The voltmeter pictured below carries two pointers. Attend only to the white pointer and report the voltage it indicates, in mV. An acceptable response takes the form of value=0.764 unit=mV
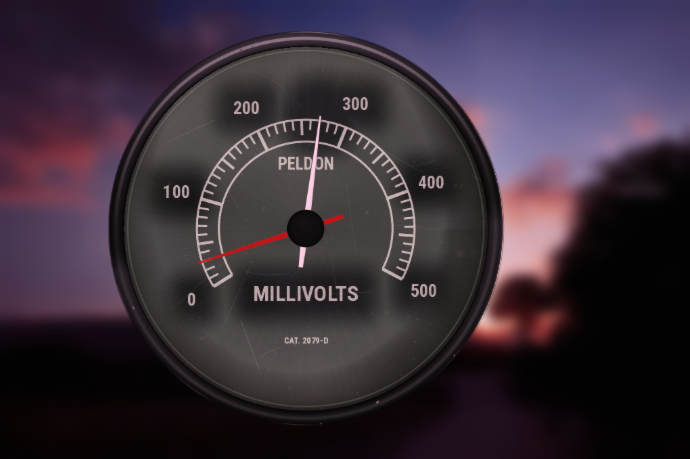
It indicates value=270 unit=mV
